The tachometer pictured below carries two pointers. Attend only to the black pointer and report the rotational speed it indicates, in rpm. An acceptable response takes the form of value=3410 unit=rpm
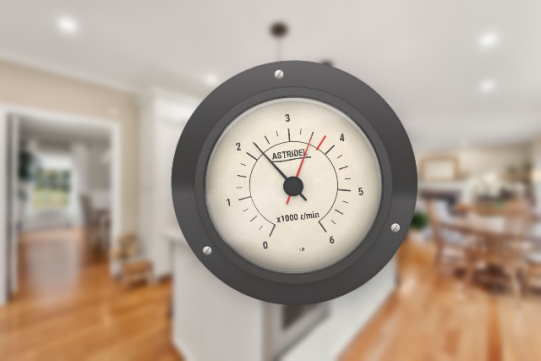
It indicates value=2250 unit=rpm
